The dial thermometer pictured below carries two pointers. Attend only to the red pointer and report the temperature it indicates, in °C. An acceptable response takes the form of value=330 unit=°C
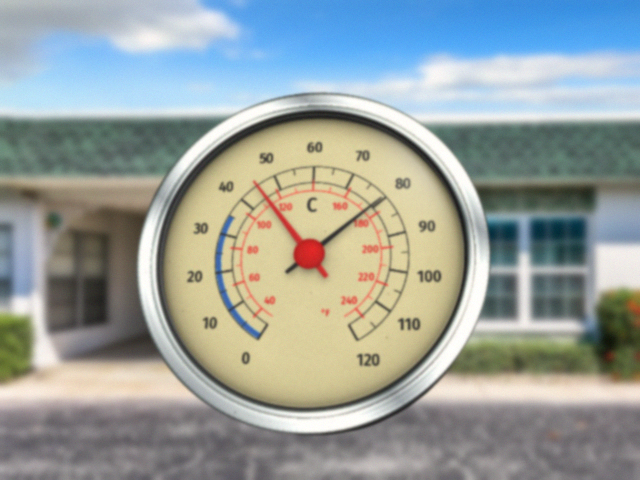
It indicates value=45 unit=°C
